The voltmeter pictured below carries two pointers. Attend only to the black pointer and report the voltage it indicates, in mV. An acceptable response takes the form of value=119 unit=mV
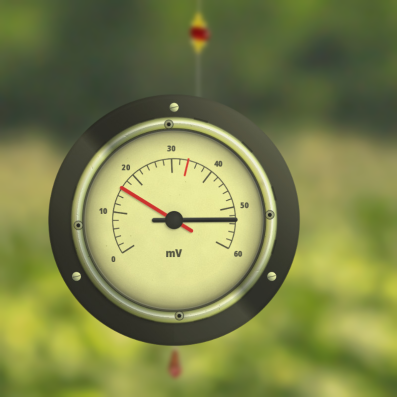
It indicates value=53 unit=mV
